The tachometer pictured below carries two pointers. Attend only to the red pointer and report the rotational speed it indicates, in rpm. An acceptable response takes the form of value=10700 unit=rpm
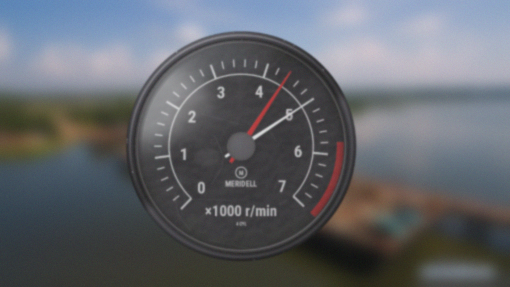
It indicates value=4400 unit=rpm
